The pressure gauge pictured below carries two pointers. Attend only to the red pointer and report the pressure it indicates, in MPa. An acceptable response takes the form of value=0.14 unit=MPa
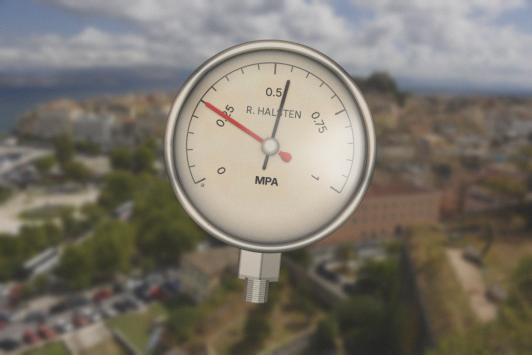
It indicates value=0.25 unit=MPa
